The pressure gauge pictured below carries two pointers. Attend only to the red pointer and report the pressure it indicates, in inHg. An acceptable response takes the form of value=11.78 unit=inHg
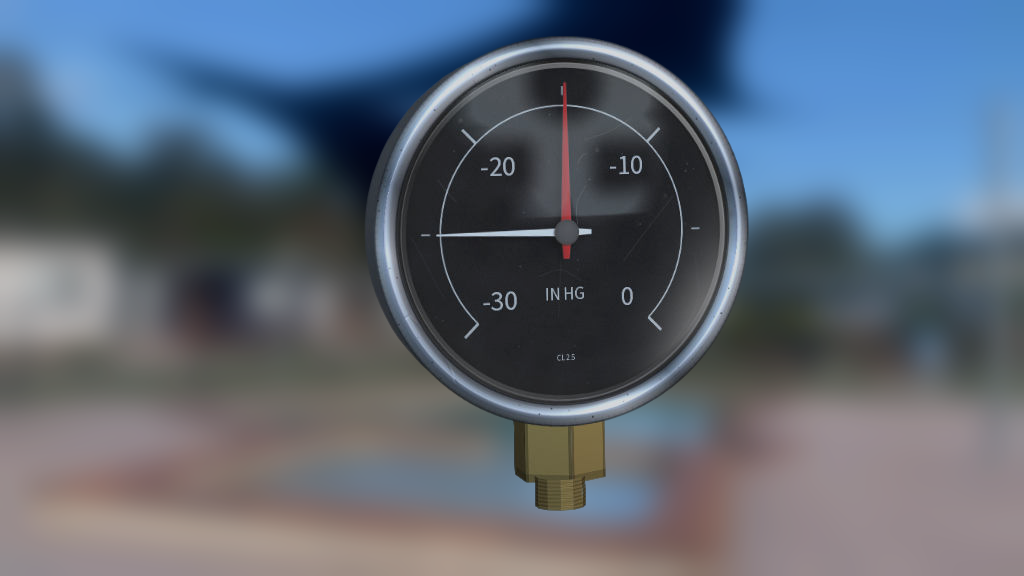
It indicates value=-15 unit=inHg
